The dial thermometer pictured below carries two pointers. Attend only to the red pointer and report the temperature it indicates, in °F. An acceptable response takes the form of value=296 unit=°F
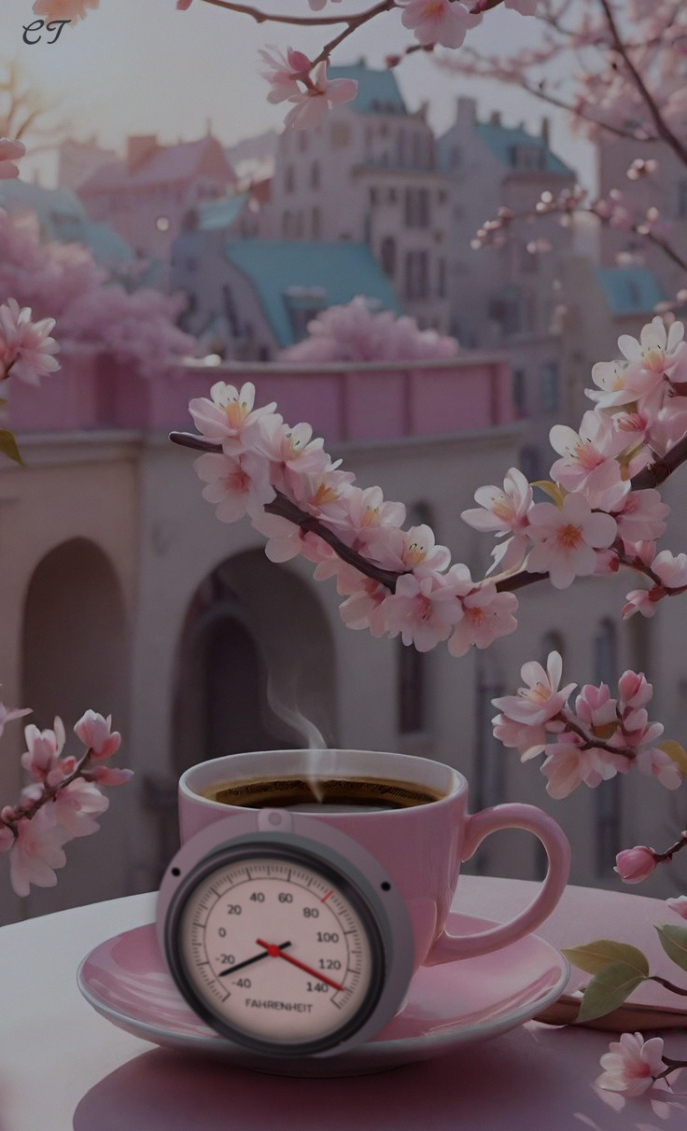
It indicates value=130 unit=°F
